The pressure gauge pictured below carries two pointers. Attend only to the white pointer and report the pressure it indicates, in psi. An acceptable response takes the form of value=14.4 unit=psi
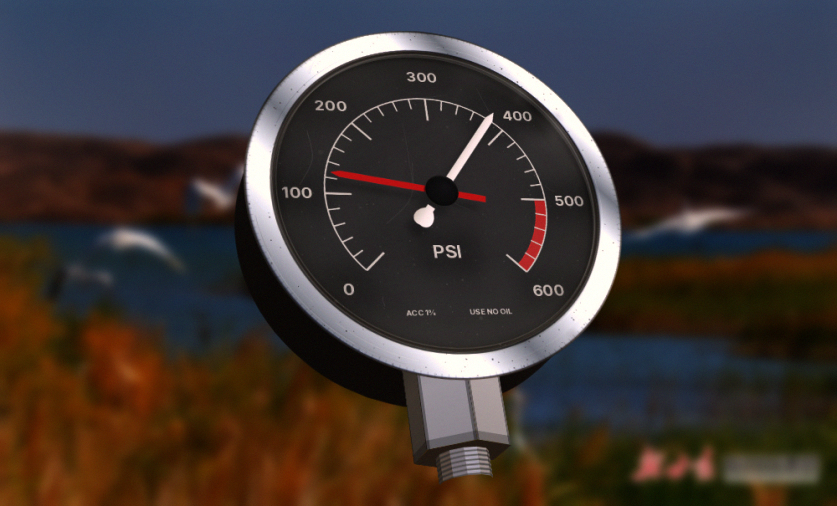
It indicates value=380 unit=psi
